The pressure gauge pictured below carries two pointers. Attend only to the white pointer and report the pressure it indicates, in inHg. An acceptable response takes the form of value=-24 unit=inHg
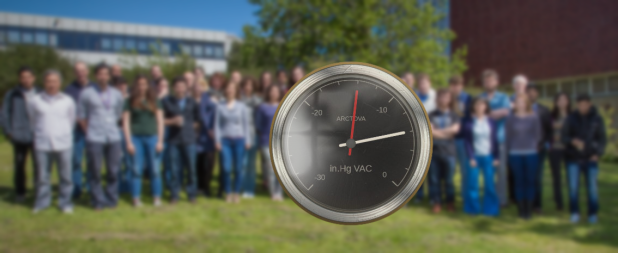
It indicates value=-6 unit=inHg
